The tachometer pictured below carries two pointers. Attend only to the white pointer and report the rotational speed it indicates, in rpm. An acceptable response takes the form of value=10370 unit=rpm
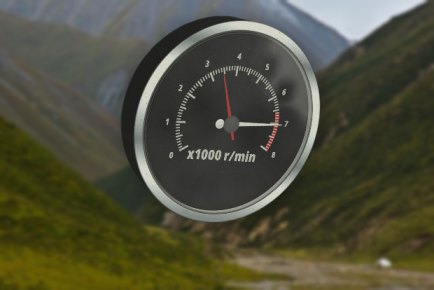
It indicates value=7000 unit=rpm
